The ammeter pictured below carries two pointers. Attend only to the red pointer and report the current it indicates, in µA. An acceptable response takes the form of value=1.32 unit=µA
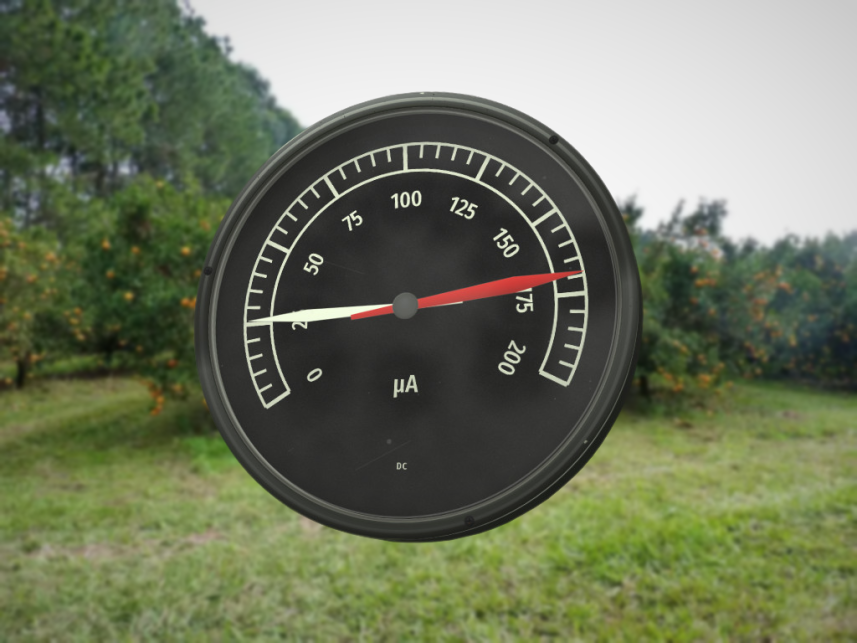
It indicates value=170 unit=µA
